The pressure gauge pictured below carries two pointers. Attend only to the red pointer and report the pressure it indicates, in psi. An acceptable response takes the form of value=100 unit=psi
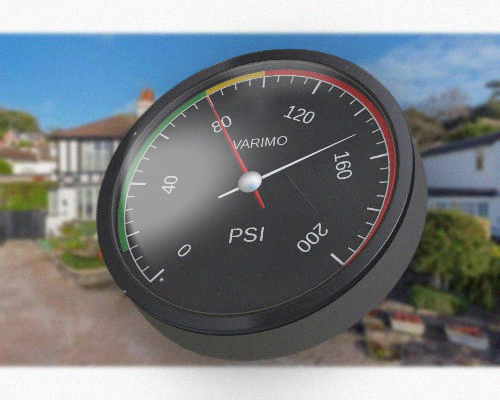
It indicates value=80 unit=psi
